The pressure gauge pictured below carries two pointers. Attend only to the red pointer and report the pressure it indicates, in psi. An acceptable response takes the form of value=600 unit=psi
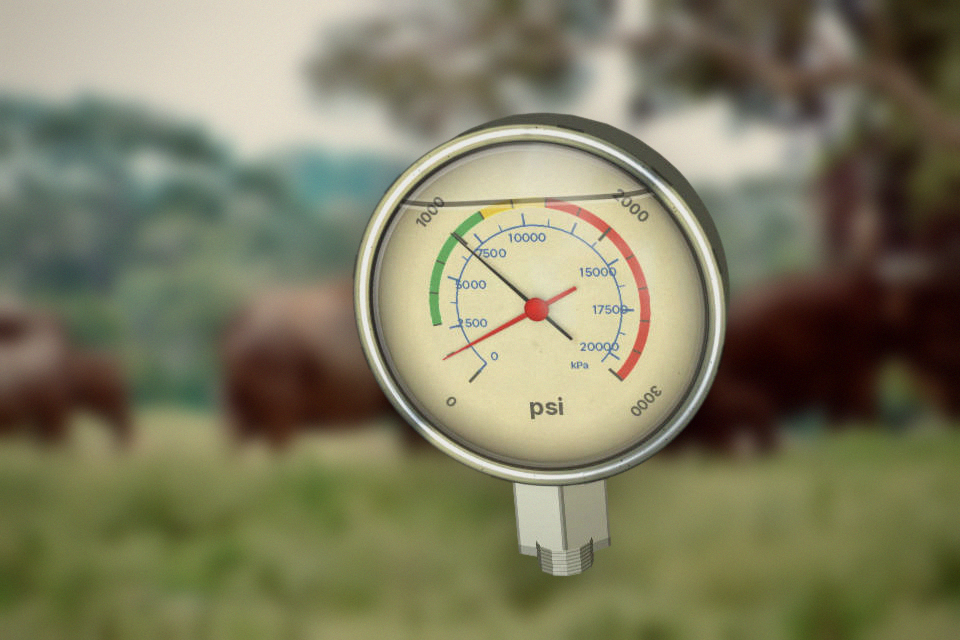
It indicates value=200 unit=psi
